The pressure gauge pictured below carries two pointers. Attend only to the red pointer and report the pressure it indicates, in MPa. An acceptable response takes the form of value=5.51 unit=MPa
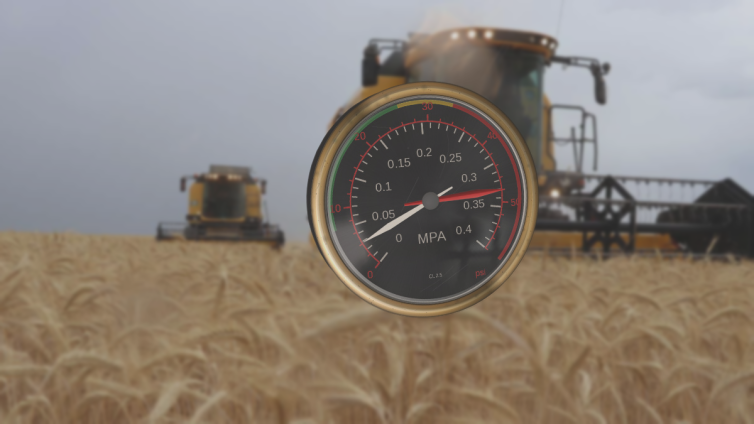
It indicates value=0.33 unit=MPa
